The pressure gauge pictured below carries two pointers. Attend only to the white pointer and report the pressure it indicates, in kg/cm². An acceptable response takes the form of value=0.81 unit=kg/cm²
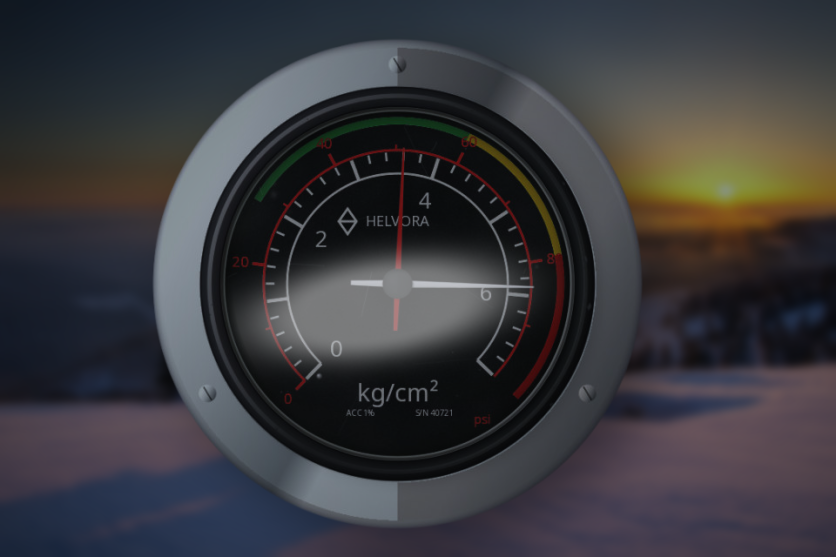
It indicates value=5.9 unit=kg/cm²
